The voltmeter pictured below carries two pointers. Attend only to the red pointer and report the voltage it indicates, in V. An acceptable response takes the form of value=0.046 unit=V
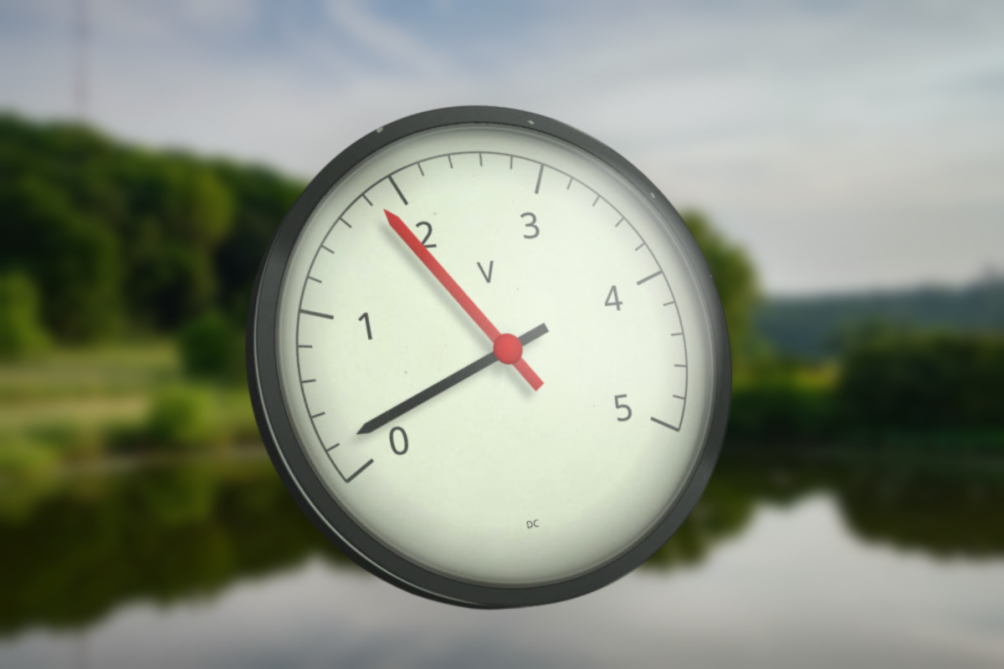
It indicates value=1.8 unit=V
